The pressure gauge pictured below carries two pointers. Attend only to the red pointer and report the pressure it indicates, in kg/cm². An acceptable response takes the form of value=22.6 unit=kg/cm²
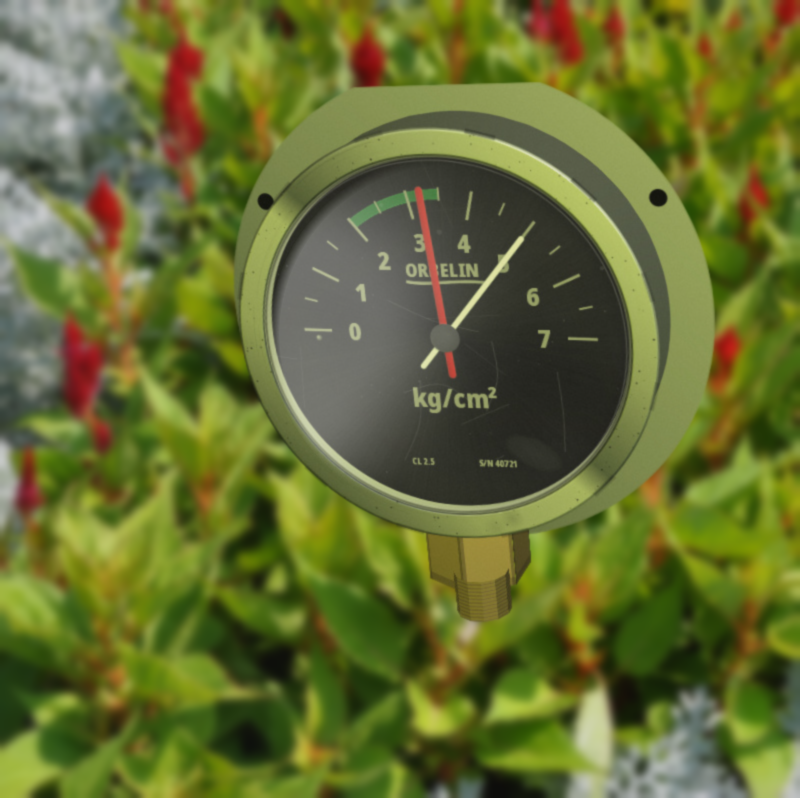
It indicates value=3.25 unit=kg/cm²
